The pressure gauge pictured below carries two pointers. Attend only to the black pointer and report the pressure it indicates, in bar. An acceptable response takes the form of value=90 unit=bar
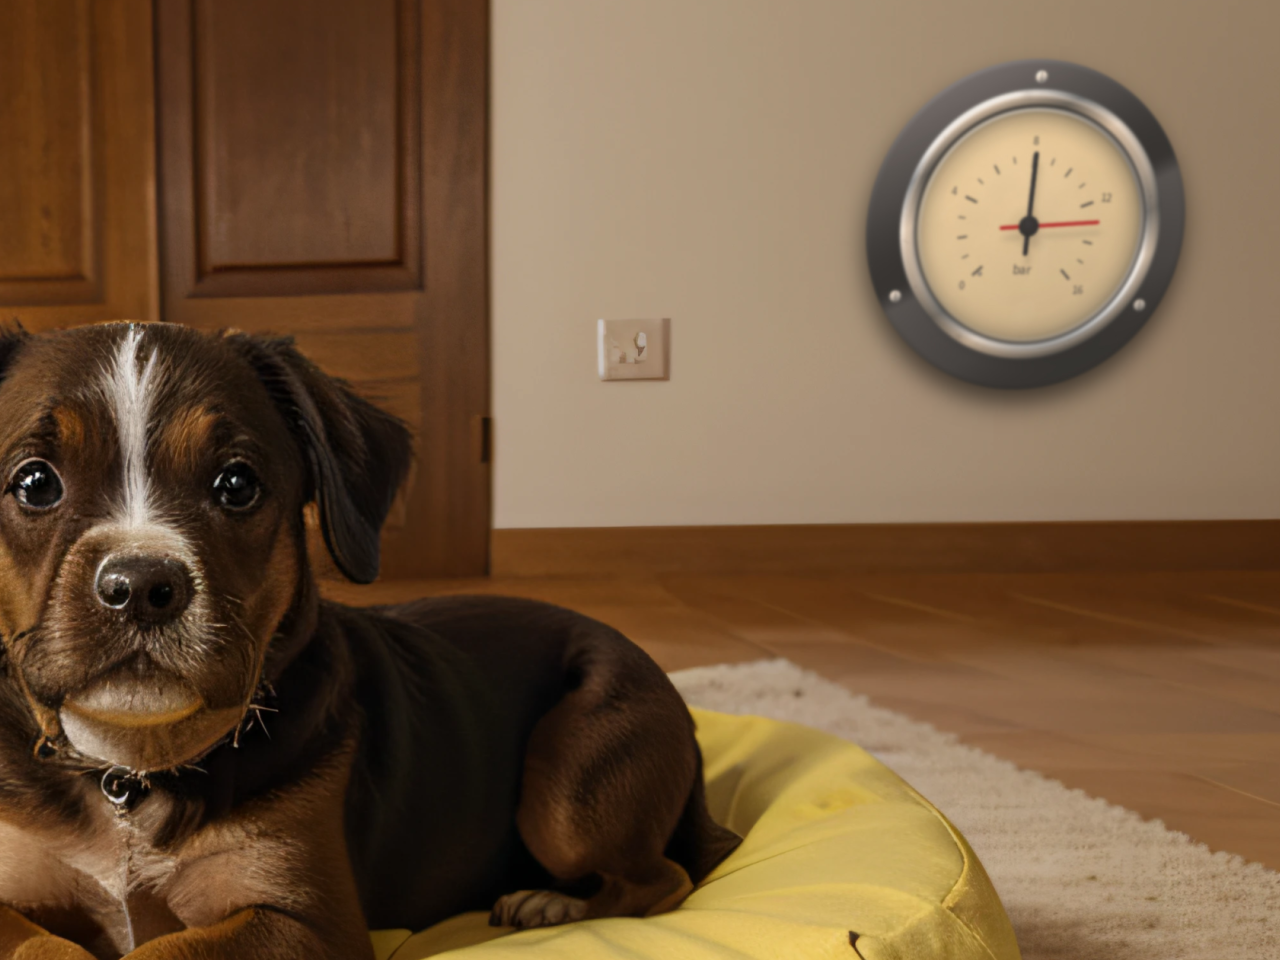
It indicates value=8 unit=bar
